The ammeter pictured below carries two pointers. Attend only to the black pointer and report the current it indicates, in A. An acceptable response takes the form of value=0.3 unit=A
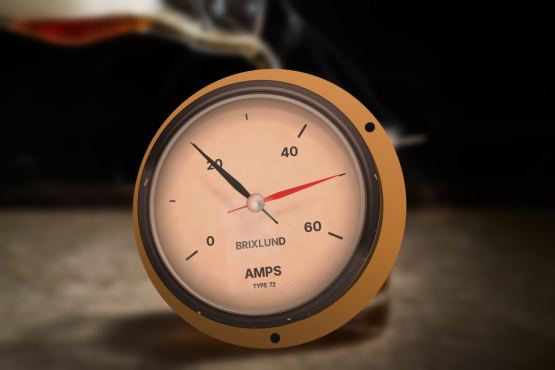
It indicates value=20 unit=A
